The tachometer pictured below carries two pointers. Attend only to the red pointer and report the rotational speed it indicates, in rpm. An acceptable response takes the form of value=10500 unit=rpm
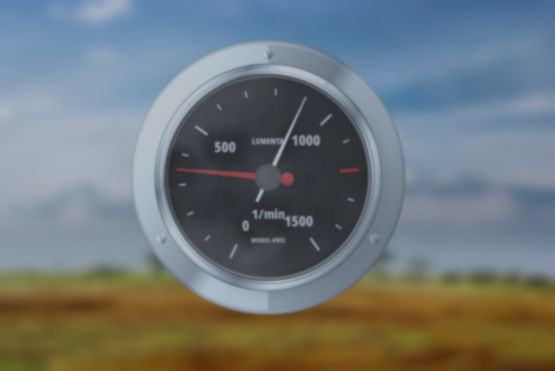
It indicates value=350 unit=rpm
